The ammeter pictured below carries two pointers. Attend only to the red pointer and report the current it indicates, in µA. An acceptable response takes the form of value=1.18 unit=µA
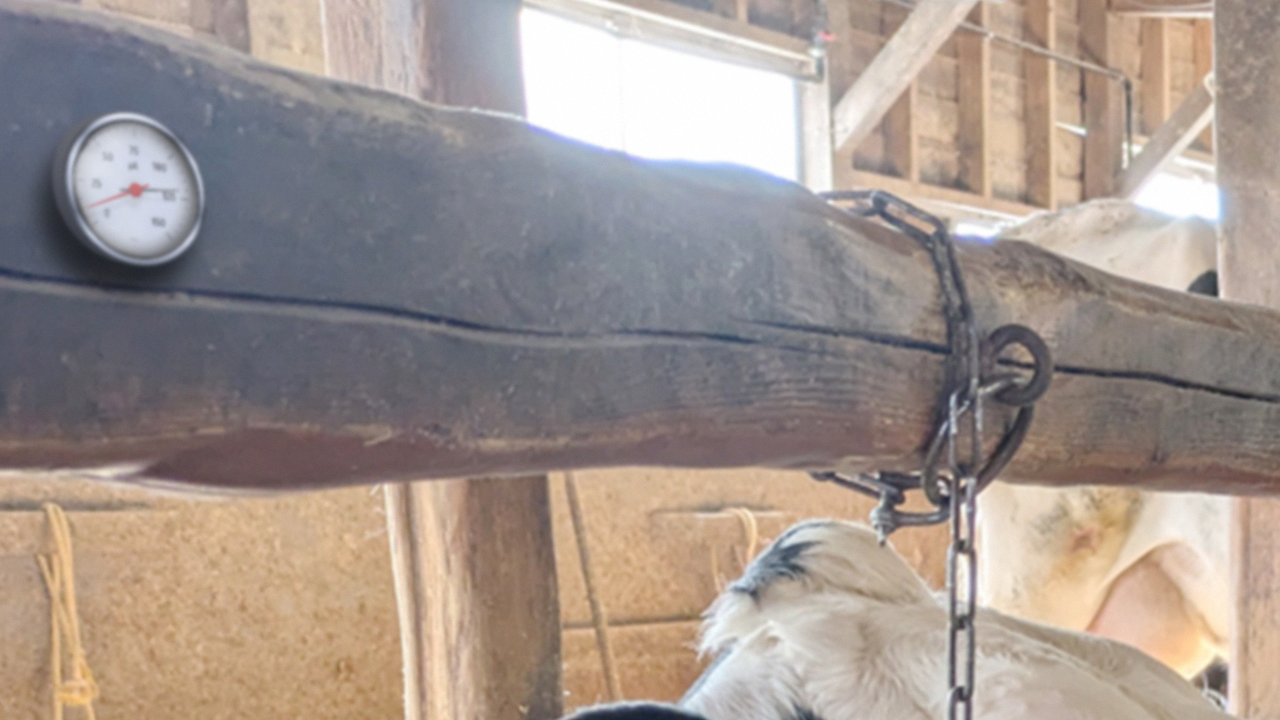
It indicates value=10 unit=µA
